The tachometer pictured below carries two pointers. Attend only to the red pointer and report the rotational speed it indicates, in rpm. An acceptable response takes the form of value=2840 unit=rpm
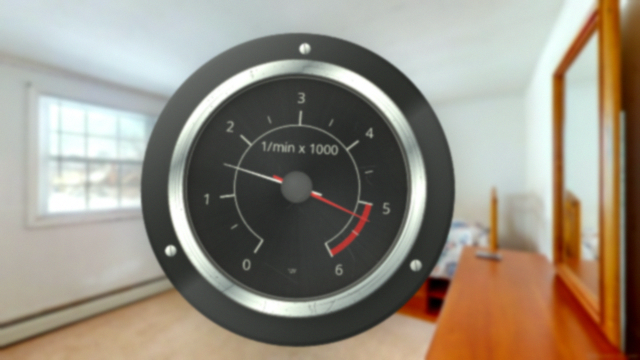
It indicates value=5250 unit=rpm
